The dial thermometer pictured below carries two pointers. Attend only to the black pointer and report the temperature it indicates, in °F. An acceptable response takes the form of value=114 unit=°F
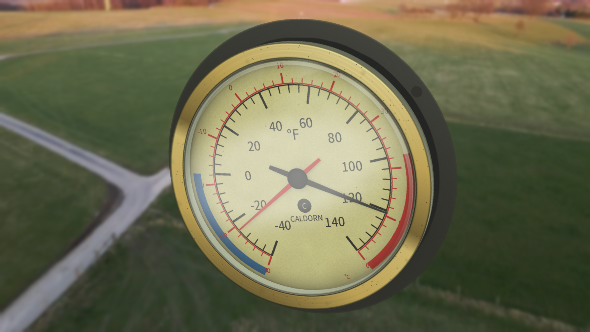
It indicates value=120 unit=°F
